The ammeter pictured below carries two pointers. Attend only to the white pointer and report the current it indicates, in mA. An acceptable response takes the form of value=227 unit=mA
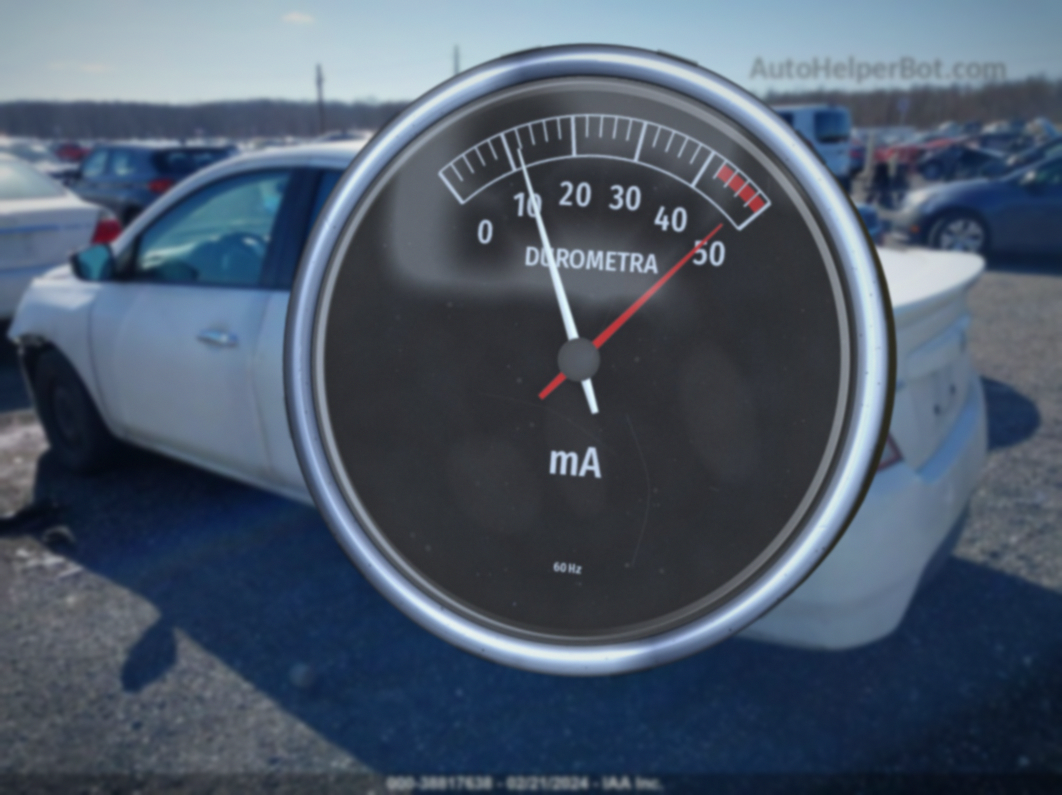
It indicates value=12 unit=mA
